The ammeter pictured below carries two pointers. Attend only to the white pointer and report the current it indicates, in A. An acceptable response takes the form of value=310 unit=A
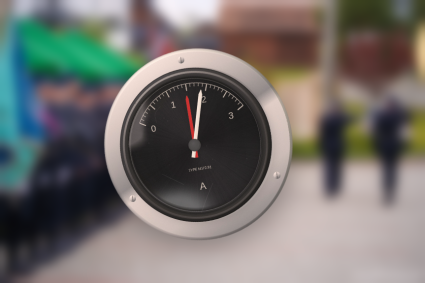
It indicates value=1.9 unit=A
